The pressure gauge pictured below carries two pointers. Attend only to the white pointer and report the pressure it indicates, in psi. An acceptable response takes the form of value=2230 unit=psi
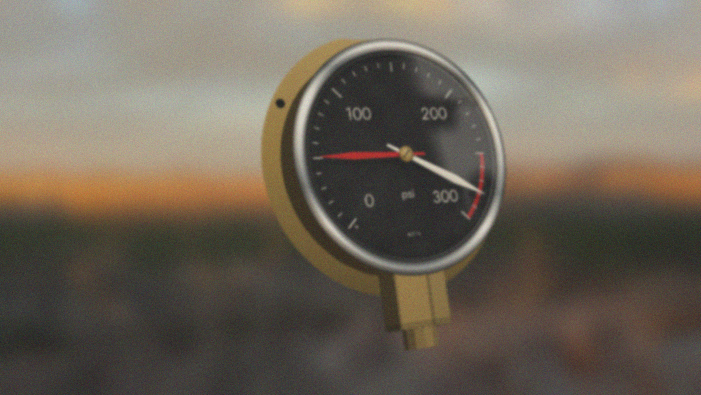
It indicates value=280 unit=psi
